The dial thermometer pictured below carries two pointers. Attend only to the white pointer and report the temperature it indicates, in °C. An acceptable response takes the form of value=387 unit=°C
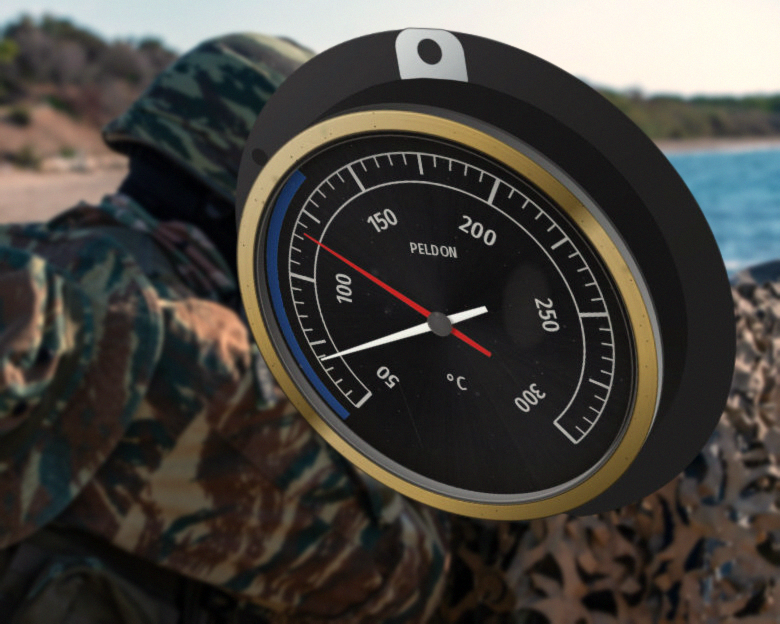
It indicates value=70 unit=°C
